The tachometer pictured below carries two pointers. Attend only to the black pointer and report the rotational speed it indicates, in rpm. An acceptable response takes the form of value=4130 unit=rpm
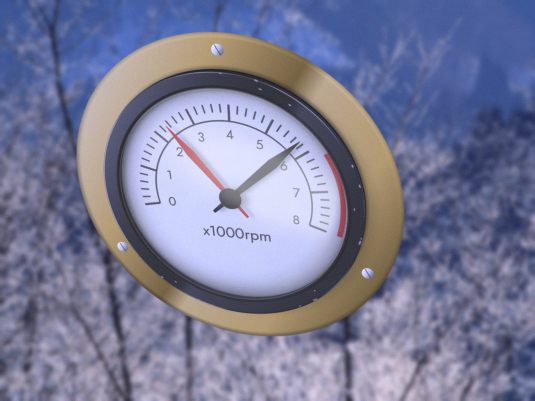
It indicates value=5700 unit=rpm
